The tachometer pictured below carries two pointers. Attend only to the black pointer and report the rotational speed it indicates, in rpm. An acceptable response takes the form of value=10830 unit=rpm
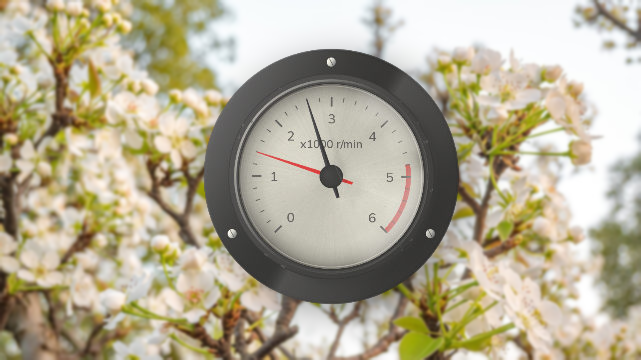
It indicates value=2600 unit=rpm
